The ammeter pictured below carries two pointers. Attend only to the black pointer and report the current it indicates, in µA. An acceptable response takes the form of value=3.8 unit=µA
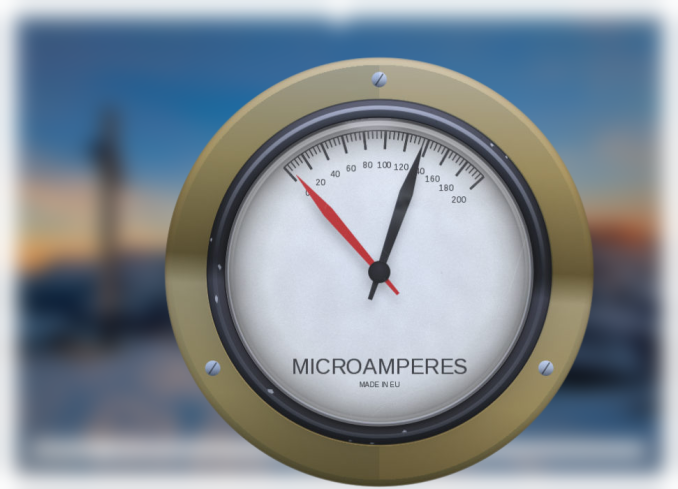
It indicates value=136 unit=µA
